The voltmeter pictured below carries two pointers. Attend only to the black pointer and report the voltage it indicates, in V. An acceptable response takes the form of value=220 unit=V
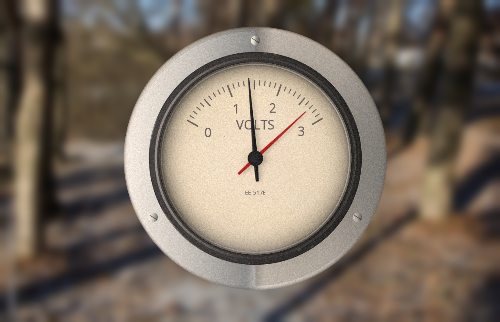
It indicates value=1.4 unit=V
